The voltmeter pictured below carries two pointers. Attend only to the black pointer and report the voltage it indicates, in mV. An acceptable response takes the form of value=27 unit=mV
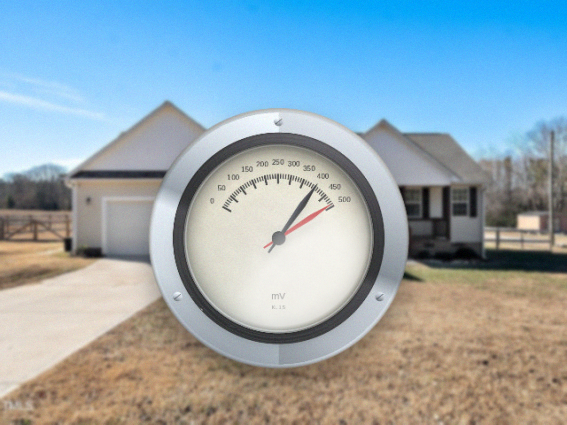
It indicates value=400 unit=mV
